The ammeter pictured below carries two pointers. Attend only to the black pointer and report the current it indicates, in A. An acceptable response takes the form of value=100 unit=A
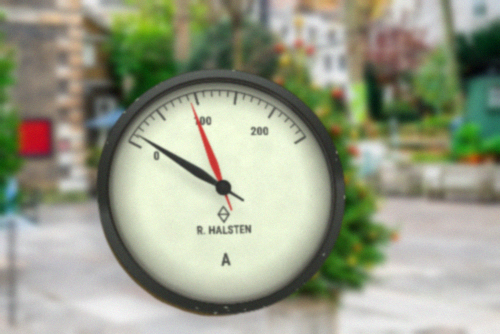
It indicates value=10 unit=A
